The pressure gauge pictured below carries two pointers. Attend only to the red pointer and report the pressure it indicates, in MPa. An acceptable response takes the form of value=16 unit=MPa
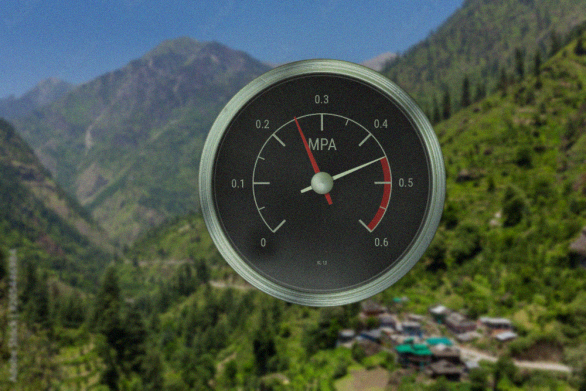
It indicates value=0.25 unit=MPa
